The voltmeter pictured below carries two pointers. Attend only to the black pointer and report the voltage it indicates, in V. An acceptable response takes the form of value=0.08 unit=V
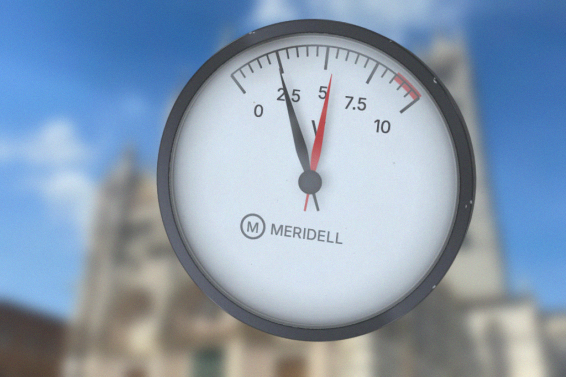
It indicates value=2.5 unit=V
